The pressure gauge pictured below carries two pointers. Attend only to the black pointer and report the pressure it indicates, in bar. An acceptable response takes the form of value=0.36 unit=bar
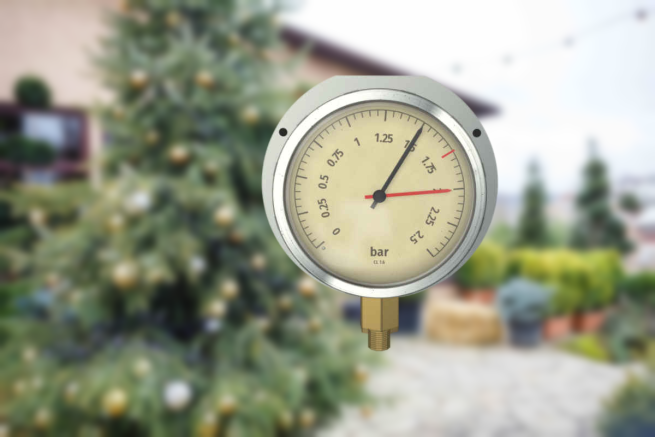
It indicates value=1.5 unit=bar
